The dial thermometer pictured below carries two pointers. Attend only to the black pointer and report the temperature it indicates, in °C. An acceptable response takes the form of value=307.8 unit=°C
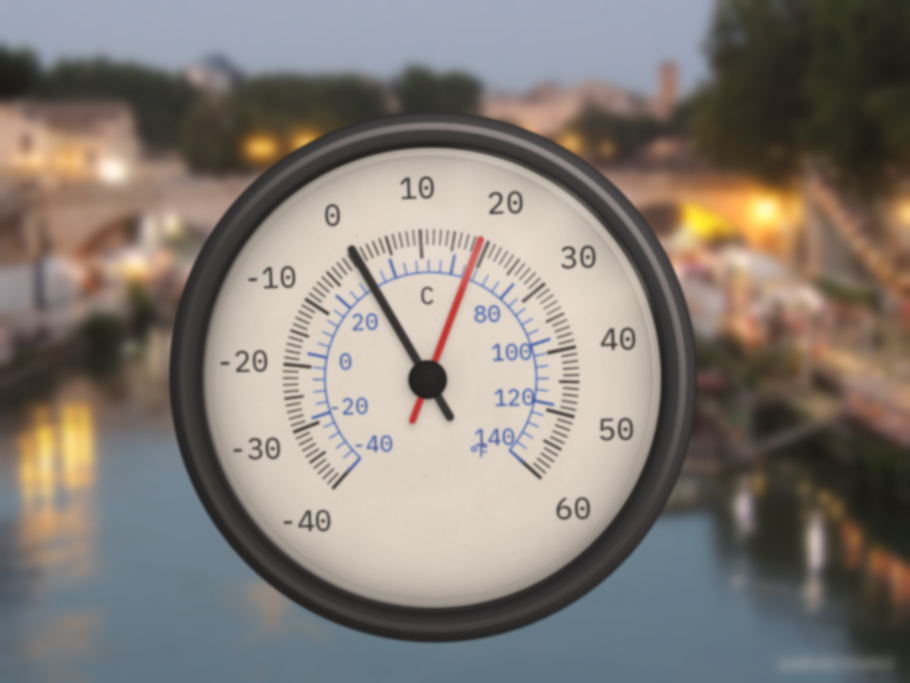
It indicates value=0 unit=°C
